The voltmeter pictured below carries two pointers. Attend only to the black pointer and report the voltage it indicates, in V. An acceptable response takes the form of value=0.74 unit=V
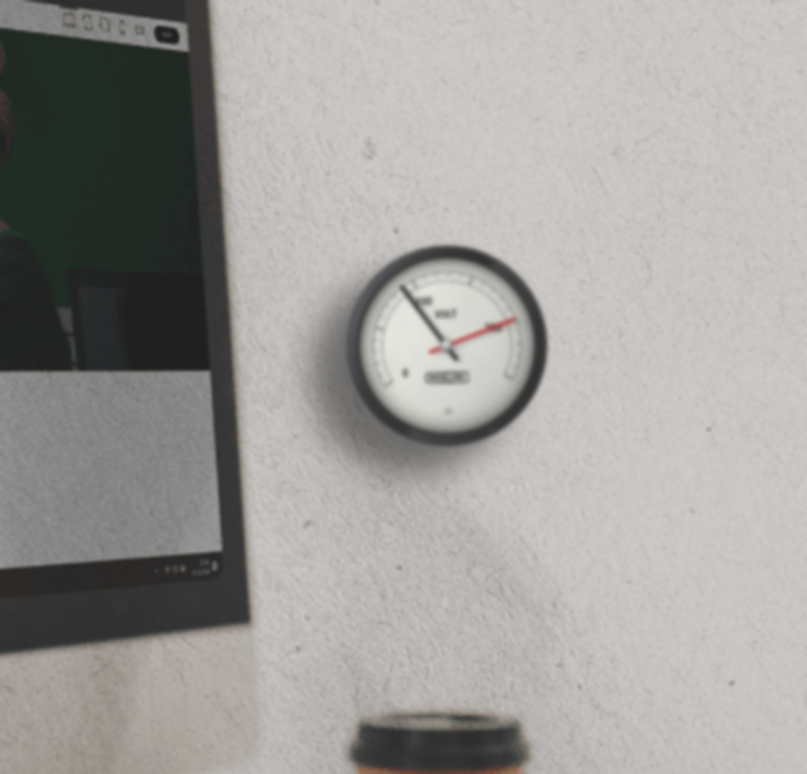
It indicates value=90 unit=V
